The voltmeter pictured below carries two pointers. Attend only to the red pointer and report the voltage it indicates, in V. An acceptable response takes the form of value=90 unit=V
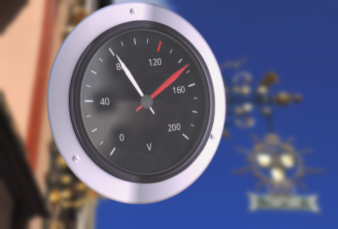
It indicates value=145 unit=V
